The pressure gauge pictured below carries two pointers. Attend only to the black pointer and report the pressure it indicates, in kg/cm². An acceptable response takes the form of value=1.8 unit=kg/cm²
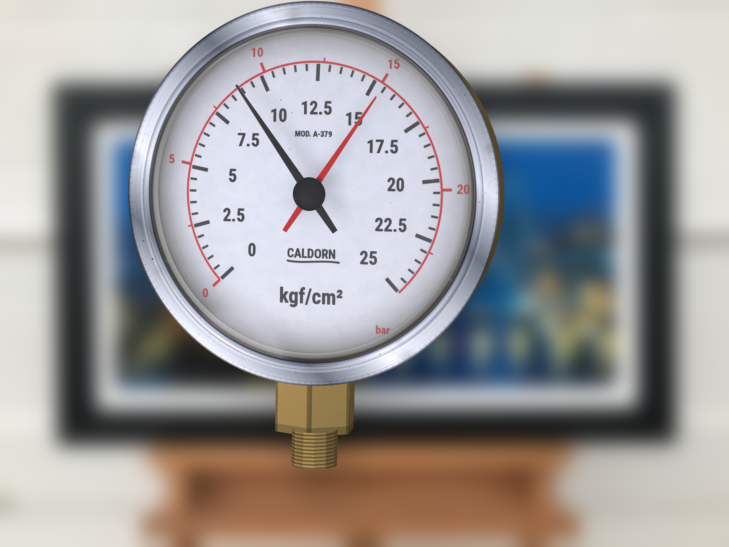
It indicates value=9 unit=kg/cm²
